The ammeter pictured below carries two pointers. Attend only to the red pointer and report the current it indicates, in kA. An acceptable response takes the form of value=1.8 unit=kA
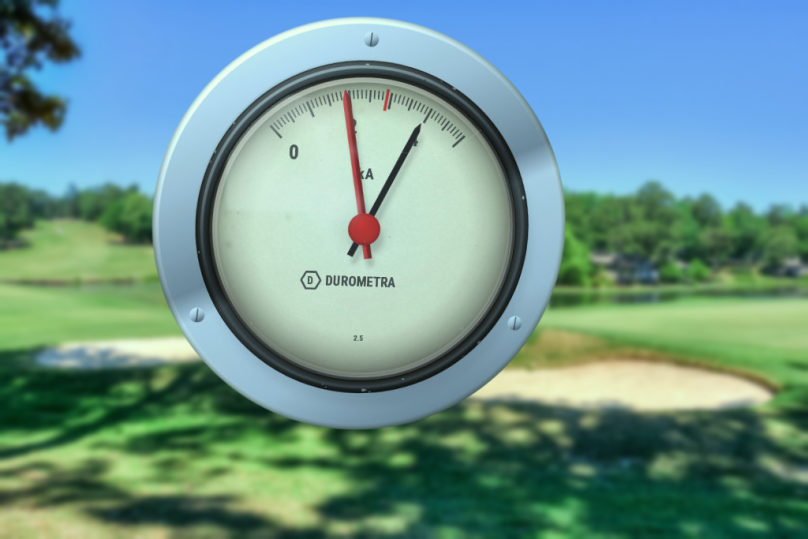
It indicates value=1.9 unit=kA
